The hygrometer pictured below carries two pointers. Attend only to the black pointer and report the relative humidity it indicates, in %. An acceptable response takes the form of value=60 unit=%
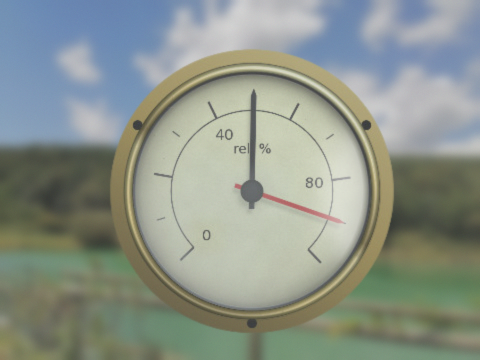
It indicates value=50 unit=%
